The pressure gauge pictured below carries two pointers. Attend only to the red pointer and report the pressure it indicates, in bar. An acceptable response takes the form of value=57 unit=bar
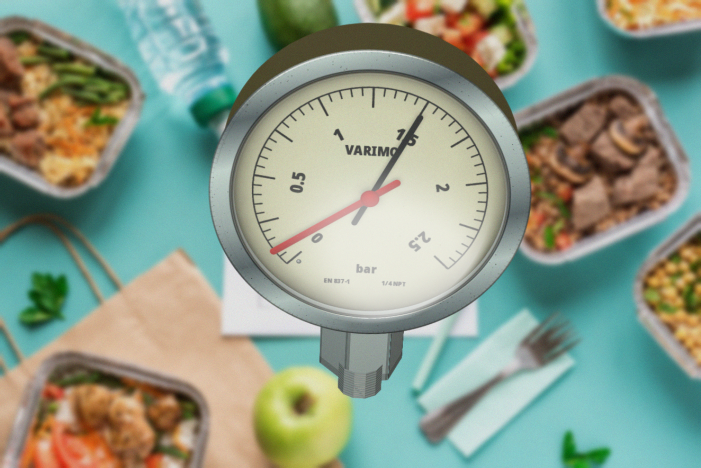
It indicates value=0.1 unit=bar
